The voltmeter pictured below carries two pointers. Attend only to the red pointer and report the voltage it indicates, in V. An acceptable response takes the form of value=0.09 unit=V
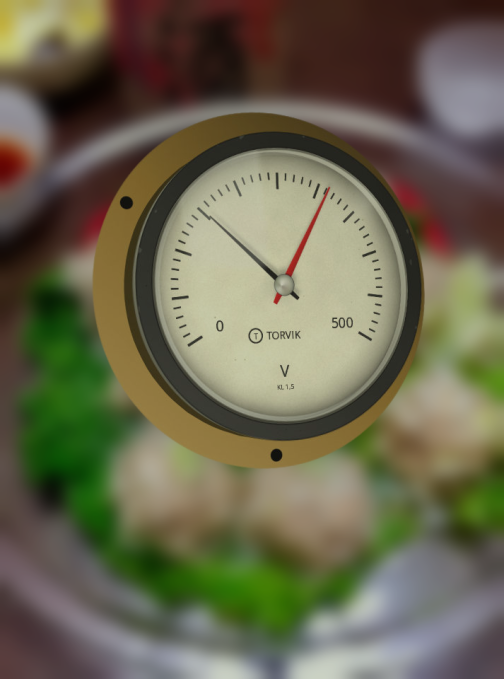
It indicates value=310 unit=V
